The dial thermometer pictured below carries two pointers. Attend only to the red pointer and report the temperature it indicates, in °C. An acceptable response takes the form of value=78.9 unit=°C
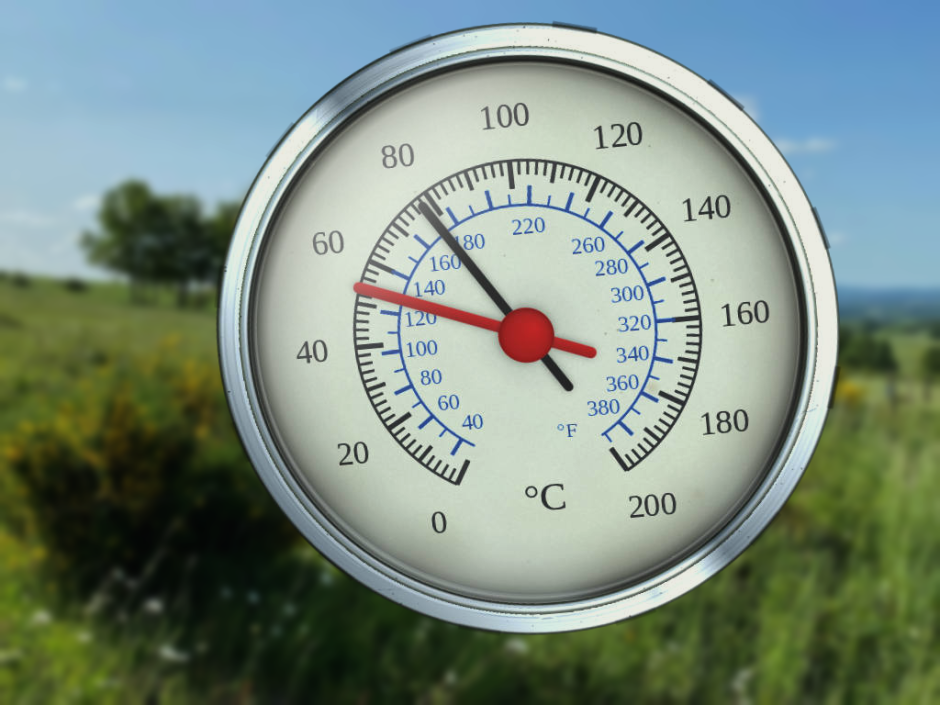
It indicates value=54 unit=°C
